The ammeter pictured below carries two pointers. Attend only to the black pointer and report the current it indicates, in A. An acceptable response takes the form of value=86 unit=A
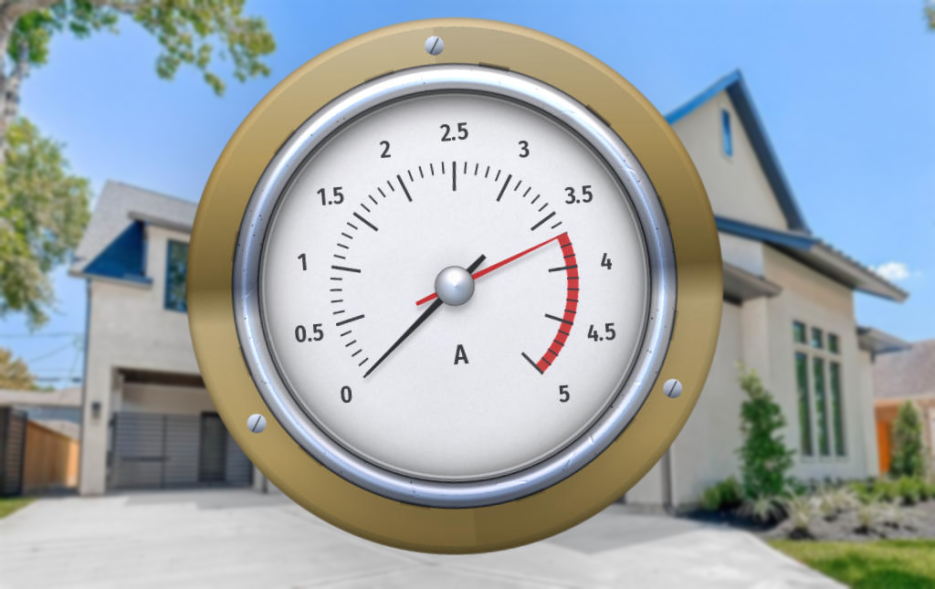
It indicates value=0 unit=A
